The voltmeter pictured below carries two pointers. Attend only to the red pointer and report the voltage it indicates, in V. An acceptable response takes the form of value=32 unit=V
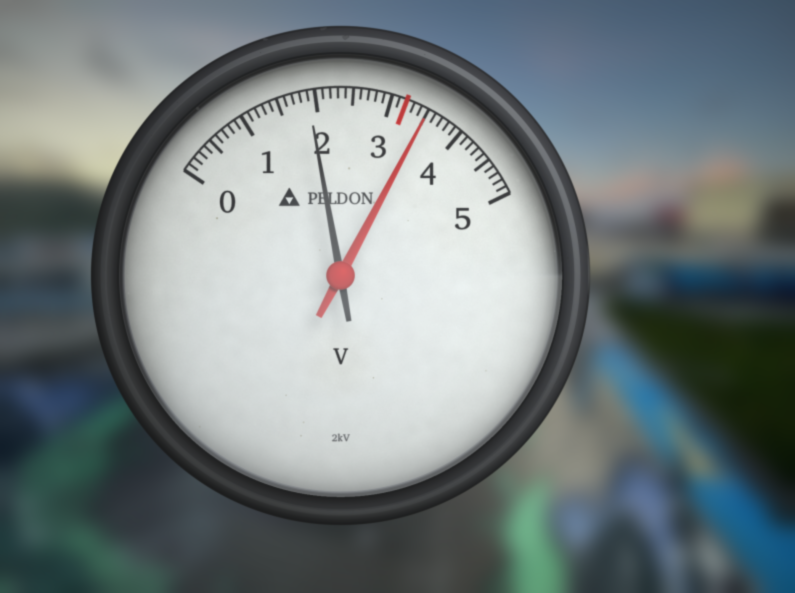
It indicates value=3.5 unit=V
